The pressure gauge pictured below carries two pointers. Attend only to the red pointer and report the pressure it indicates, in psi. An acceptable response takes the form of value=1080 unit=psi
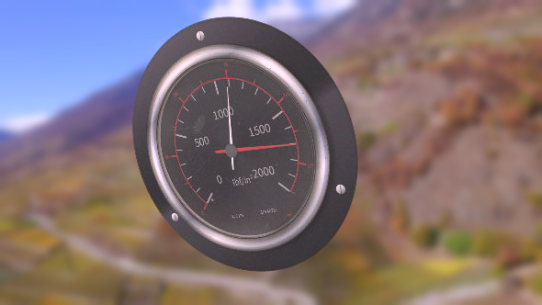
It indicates value=1700 unit=psi
